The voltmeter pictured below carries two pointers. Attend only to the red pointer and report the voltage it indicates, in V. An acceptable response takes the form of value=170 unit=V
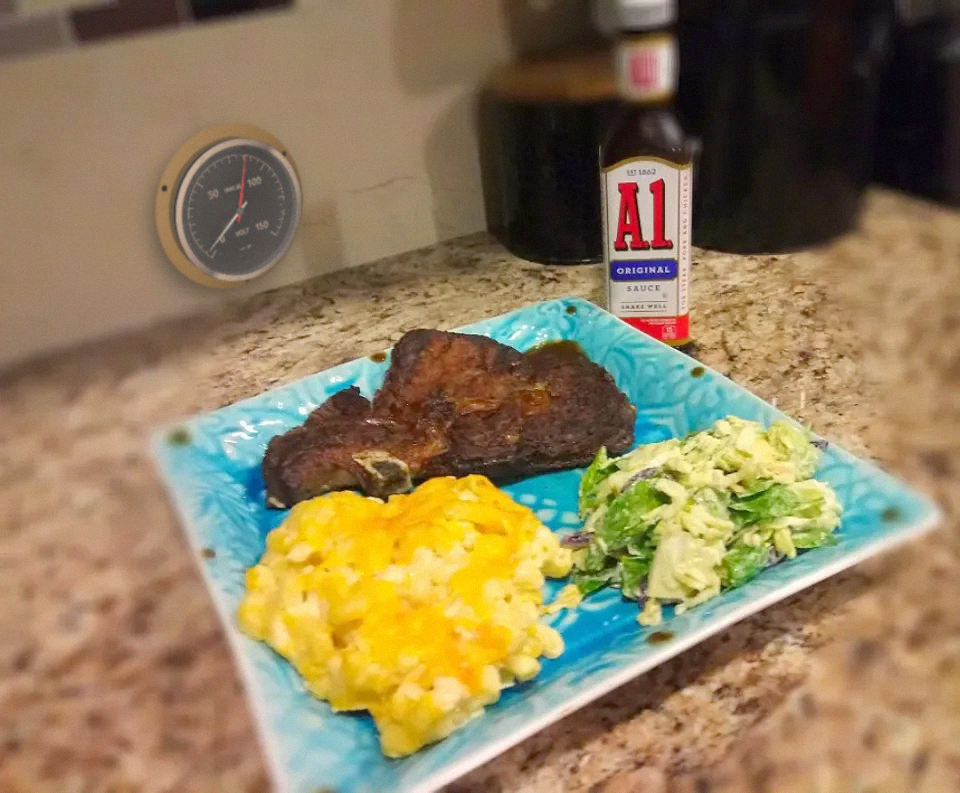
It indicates value=85 unit=V
